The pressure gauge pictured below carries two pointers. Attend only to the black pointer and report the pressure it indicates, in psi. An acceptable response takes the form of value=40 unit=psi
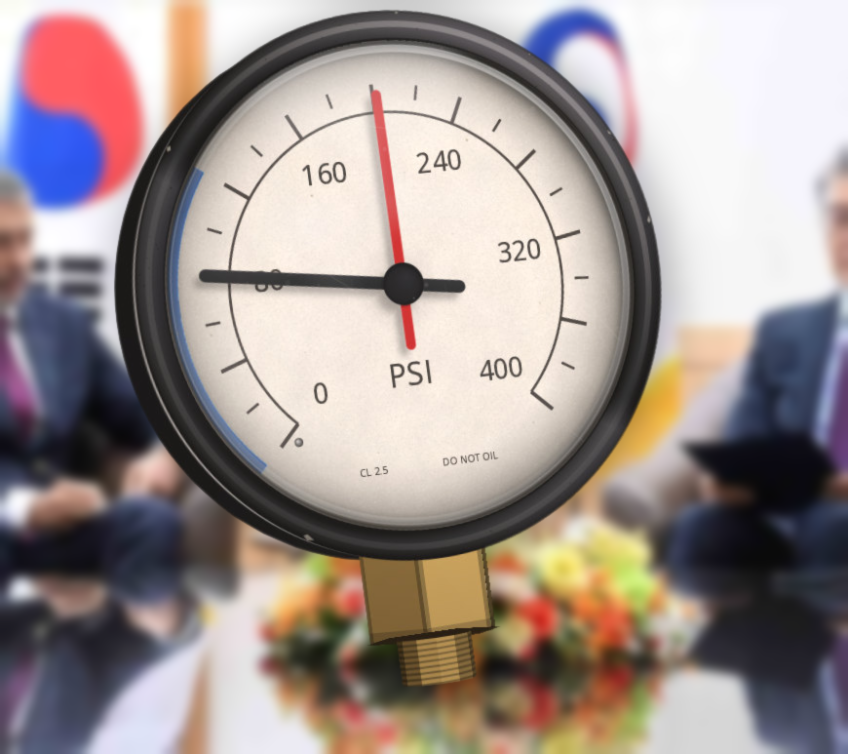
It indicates value=80 unit=psi
